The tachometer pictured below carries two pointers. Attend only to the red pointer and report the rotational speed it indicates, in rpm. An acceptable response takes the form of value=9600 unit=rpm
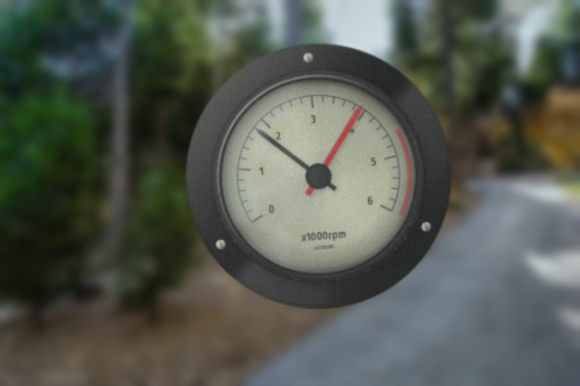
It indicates value=3900 unit=rpm
